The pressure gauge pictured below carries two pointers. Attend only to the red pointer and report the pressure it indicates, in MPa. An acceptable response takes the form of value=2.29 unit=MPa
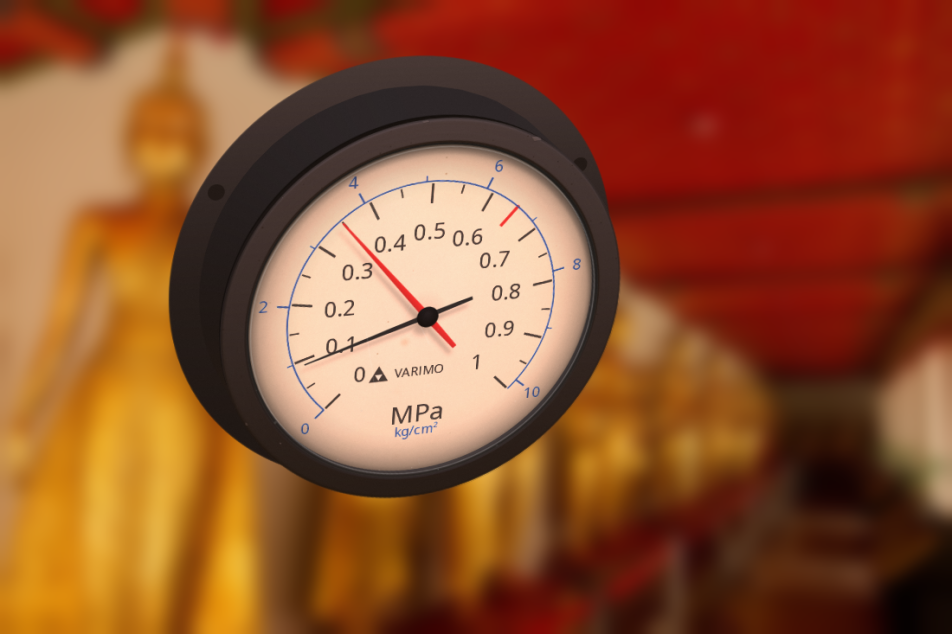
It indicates value=0.35 unit=MPa
